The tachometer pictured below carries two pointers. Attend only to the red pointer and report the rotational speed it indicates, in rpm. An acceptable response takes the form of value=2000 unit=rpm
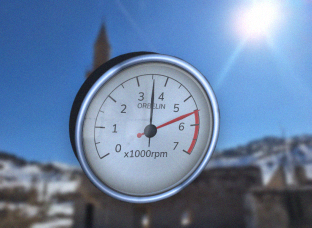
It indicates value=5500 unit=rpm
